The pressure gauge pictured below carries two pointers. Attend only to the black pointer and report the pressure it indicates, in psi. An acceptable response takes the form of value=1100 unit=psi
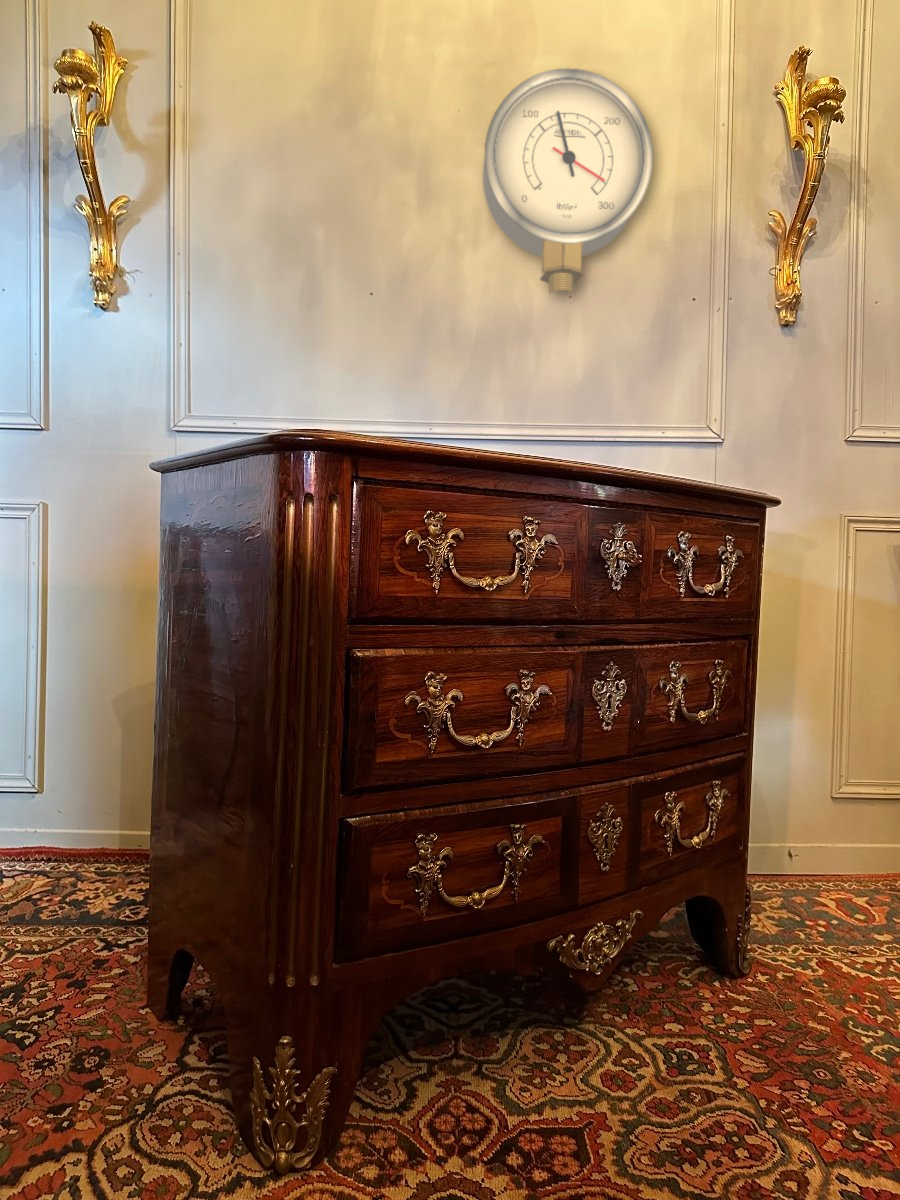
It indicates value=130 unit=psi
